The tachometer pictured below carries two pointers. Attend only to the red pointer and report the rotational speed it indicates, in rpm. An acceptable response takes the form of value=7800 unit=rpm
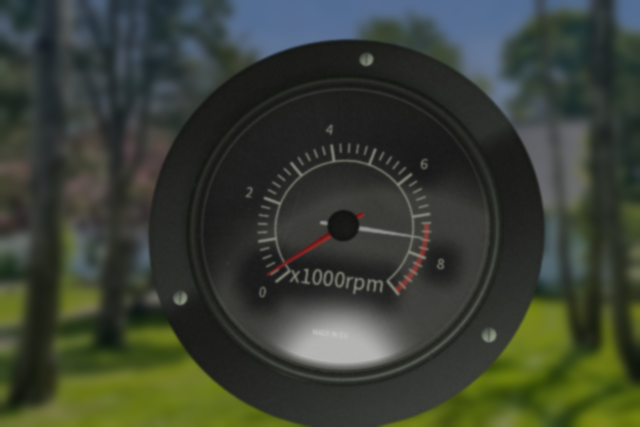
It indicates value=200 unit=rpm
